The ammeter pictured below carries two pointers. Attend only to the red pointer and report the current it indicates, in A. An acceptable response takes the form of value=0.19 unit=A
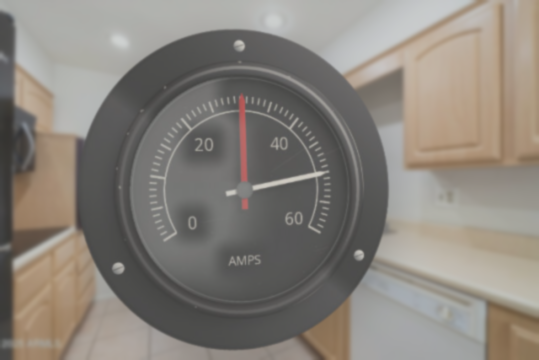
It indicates value=30 unit=A
